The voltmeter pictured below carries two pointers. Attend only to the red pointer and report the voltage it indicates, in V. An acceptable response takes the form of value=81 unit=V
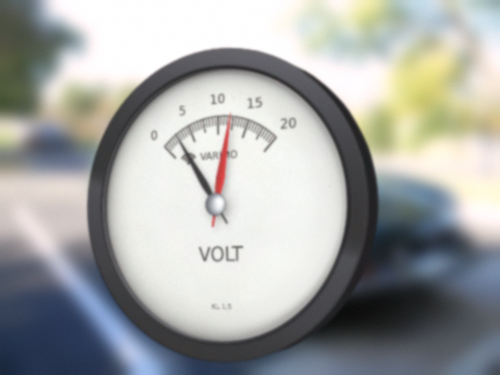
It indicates value=12.5 unit=V
